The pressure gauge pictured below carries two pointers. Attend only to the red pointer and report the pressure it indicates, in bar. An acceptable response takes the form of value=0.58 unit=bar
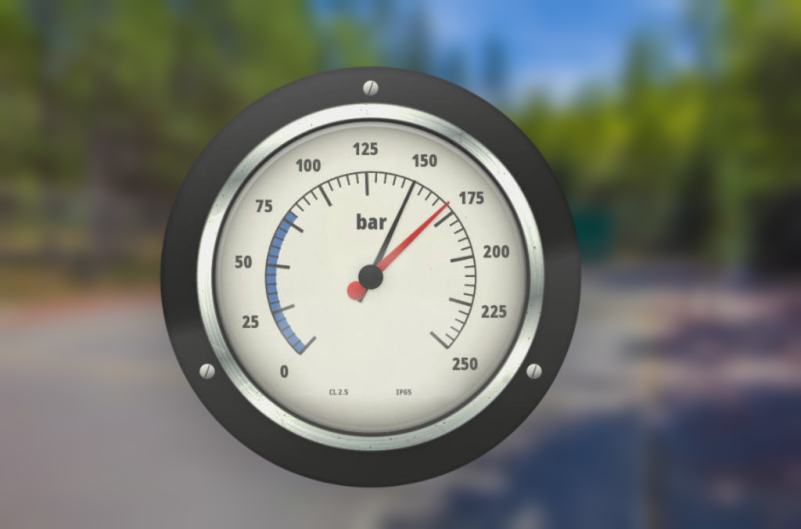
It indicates value=170 unit=bar
